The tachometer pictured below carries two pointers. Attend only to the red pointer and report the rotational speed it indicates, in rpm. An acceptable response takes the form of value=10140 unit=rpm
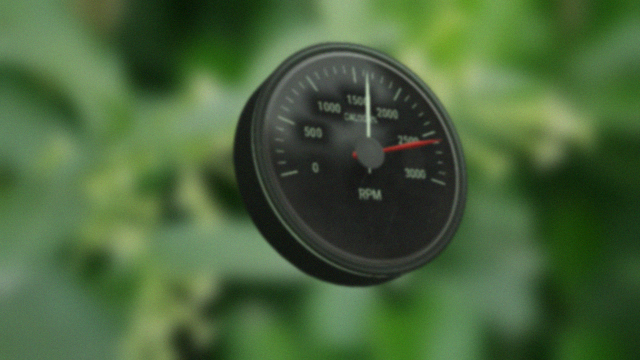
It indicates value=2600 unit=rpm
